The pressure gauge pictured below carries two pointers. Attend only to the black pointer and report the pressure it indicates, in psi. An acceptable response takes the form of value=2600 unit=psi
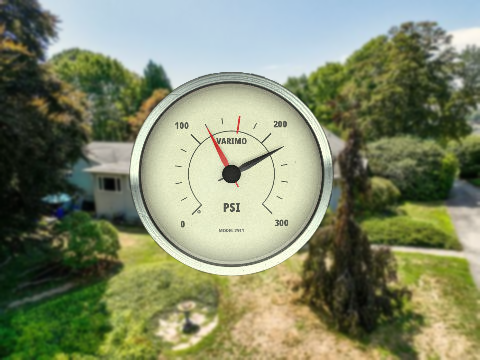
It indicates value=220 unit=psi
